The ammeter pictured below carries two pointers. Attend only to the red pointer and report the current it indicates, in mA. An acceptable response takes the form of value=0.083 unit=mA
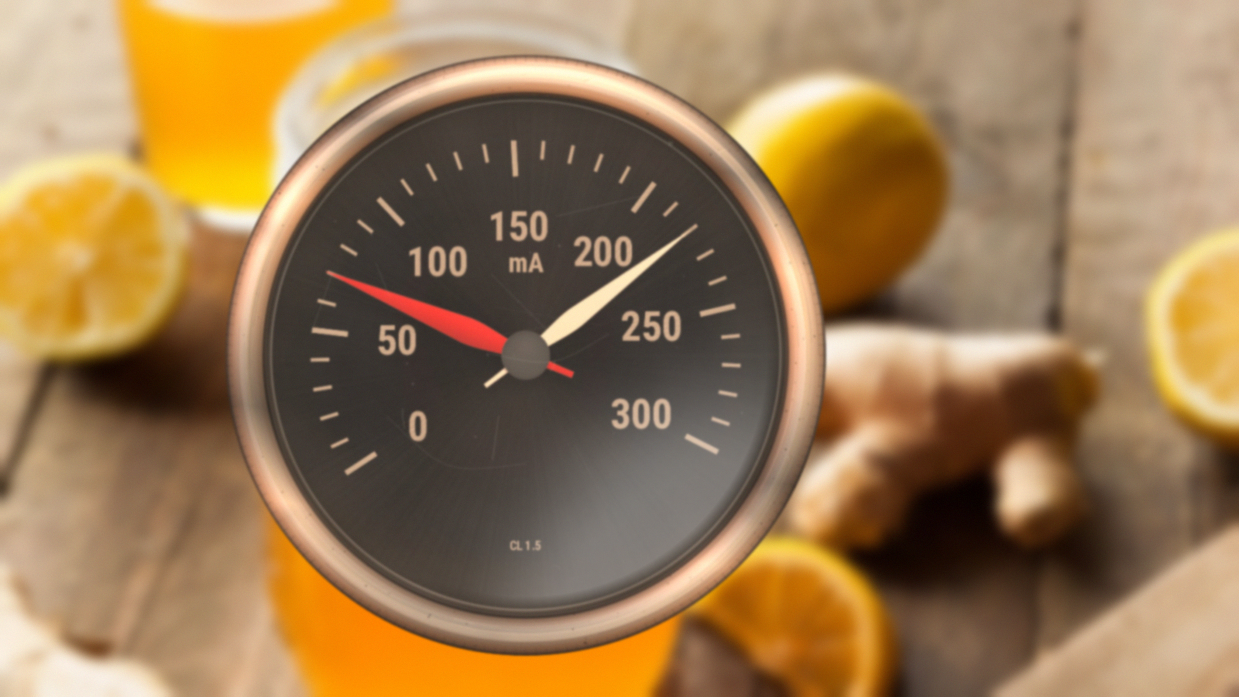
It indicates value=70 unit=mA
